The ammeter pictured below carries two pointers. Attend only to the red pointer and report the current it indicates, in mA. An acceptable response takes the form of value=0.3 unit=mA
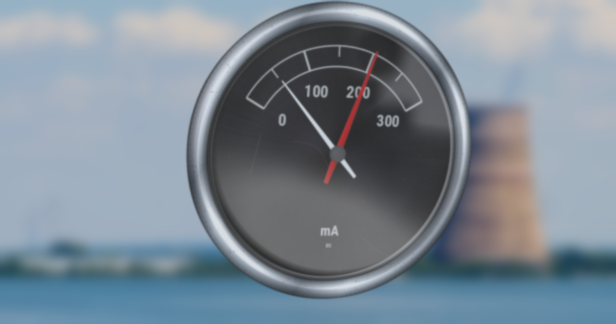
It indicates value=200 unit=mA
